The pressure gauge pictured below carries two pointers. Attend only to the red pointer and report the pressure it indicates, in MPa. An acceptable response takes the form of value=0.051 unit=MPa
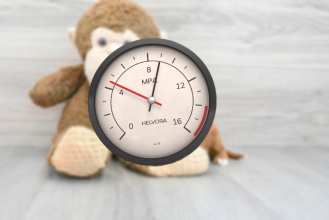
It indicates value=4.5 unit=MPa
